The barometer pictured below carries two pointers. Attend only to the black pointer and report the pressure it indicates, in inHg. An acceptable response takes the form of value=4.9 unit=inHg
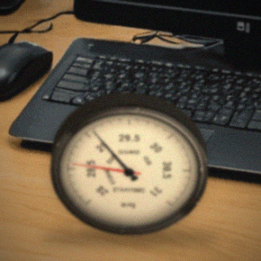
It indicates value=29.1 unit=inHg
